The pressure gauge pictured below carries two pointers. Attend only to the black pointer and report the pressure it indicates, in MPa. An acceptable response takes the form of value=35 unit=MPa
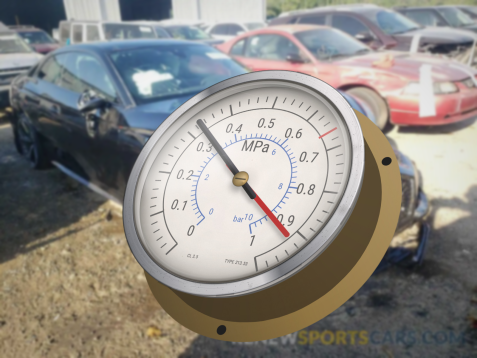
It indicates value=0.33 unit=MPa
